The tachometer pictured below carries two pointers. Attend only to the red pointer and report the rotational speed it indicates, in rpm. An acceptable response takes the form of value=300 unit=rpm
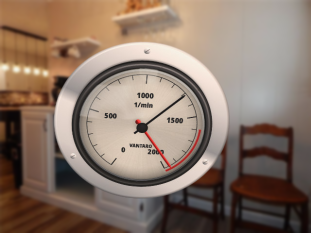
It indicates value=1950 unit=rpm
